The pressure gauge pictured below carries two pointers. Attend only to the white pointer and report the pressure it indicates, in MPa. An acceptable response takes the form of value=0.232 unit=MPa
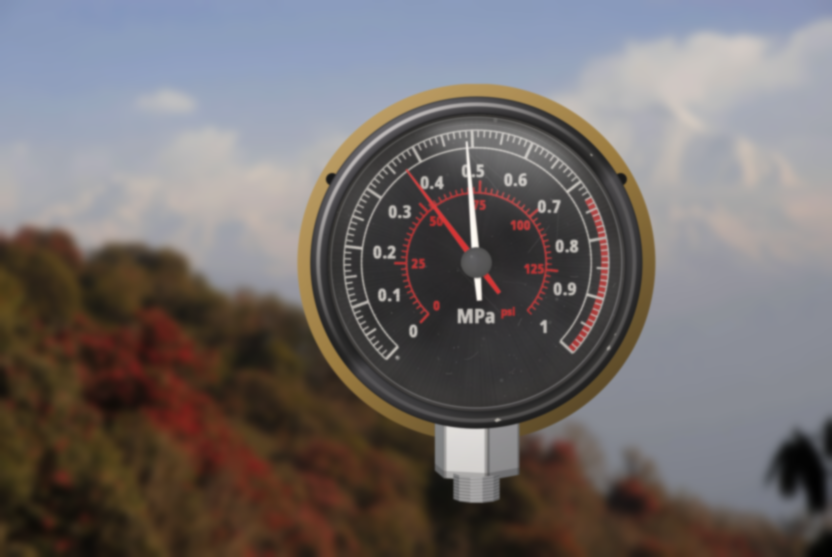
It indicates value=0.49 unit=MPa
